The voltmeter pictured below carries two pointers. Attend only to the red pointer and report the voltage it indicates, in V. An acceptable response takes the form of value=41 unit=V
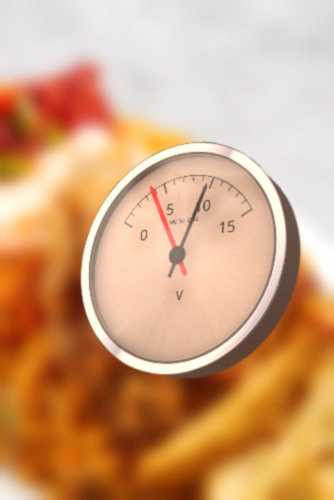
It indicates value=4 unit=V
